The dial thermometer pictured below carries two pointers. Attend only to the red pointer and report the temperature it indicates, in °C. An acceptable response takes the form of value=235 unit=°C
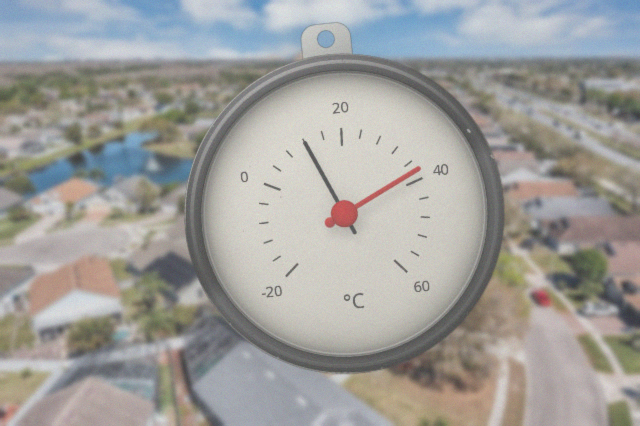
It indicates value=38 unit=°C
